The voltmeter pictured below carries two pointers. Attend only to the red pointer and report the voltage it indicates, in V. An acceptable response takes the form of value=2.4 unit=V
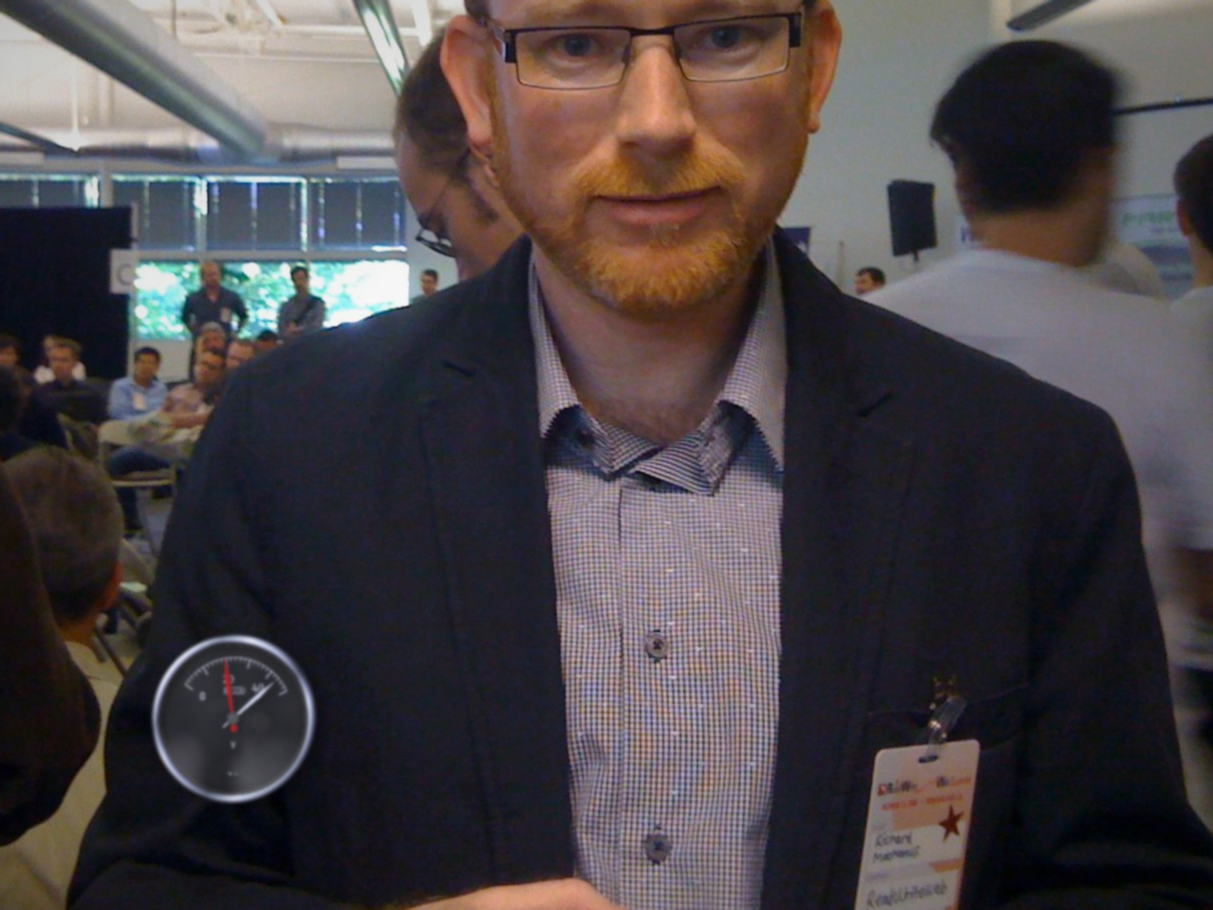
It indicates value=20 unit=V
